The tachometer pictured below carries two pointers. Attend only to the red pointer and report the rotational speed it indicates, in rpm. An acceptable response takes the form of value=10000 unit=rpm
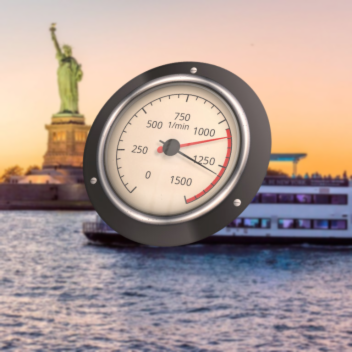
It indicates value=1100 unit=rpm
